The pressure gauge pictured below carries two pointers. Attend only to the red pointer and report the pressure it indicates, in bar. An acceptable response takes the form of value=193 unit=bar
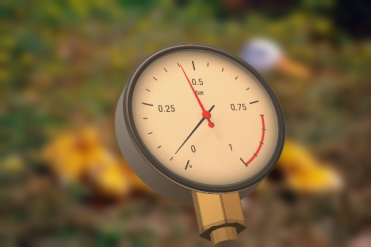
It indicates value=0.45 unit=bar
